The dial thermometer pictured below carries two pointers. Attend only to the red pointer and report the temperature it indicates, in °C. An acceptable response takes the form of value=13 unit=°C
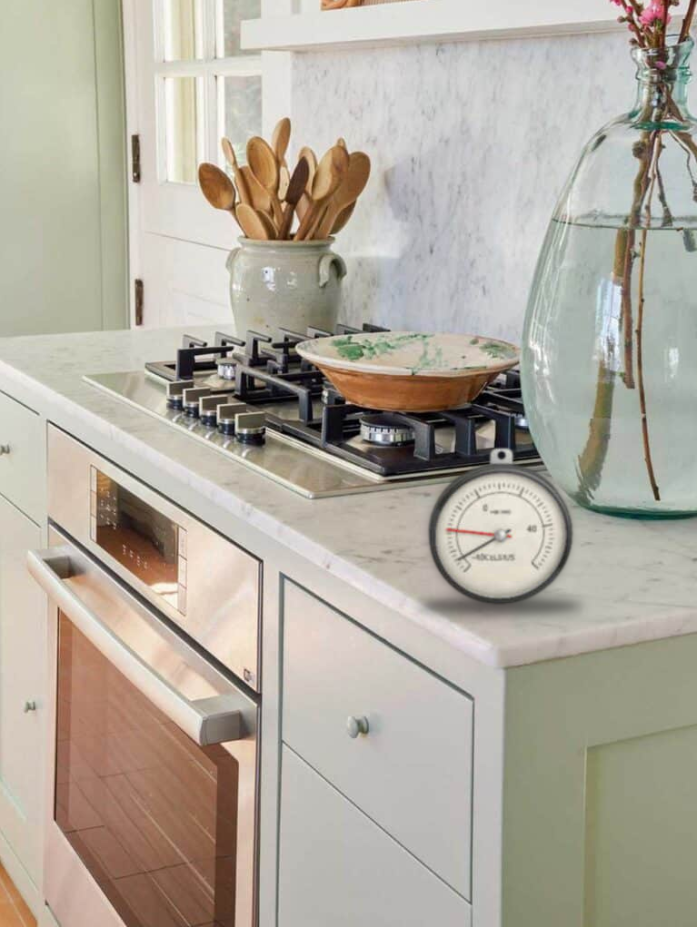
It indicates value=-20 unit=°C
